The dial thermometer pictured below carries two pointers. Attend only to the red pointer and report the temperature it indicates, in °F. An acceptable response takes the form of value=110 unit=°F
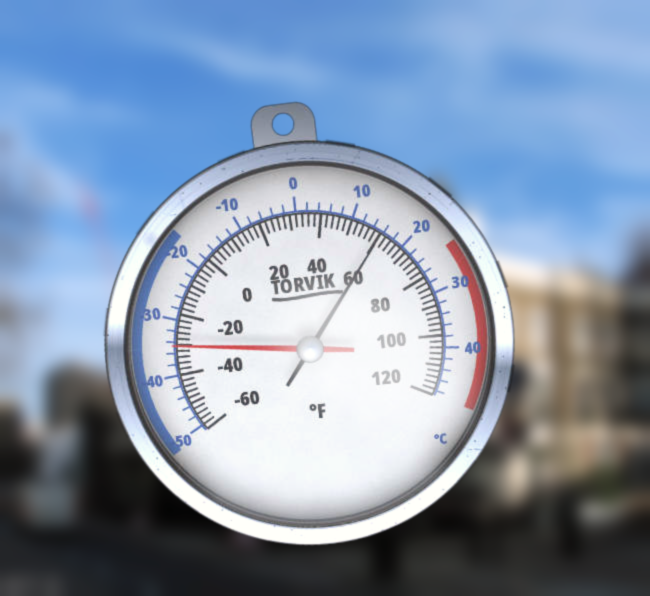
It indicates value=-30 unit=°F
